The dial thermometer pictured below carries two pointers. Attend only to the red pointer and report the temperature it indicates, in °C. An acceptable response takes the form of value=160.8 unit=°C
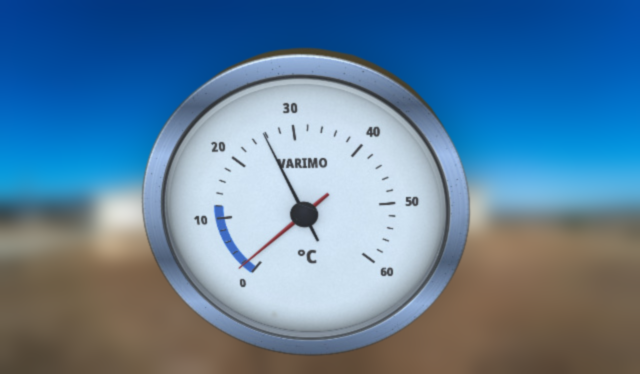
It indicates value=2 unit=°C
